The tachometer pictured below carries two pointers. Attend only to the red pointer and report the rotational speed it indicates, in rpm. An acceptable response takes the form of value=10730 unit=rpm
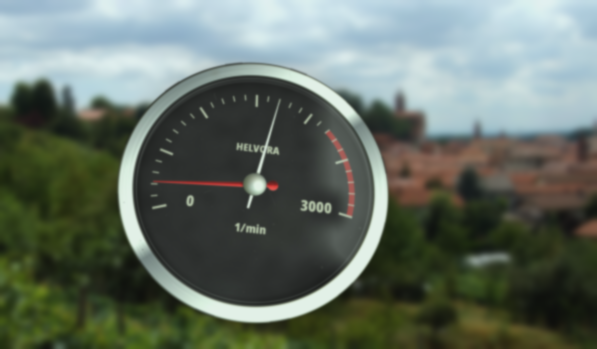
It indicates value=200 unit=rpm
